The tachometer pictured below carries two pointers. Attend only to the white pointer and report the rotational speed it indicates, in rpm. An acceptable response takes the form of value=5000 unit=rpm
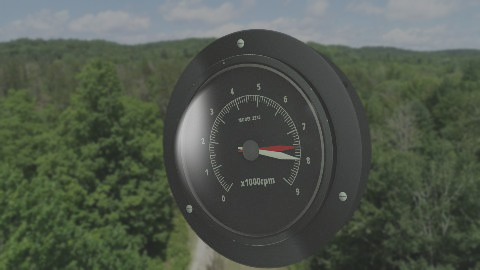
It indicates value=8000 unit=rpm
